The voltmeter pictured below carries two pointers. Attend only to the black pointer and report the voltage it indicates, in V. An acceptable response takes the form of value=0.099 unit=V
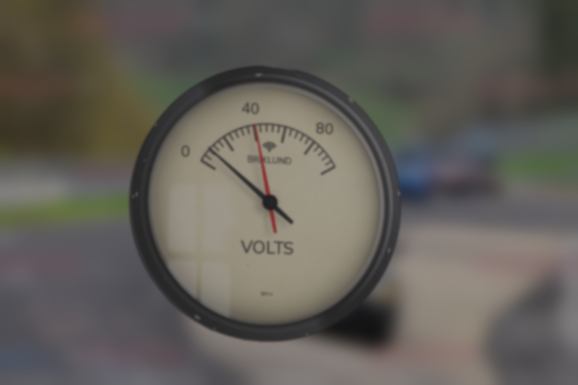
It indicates value=8 unit=V
